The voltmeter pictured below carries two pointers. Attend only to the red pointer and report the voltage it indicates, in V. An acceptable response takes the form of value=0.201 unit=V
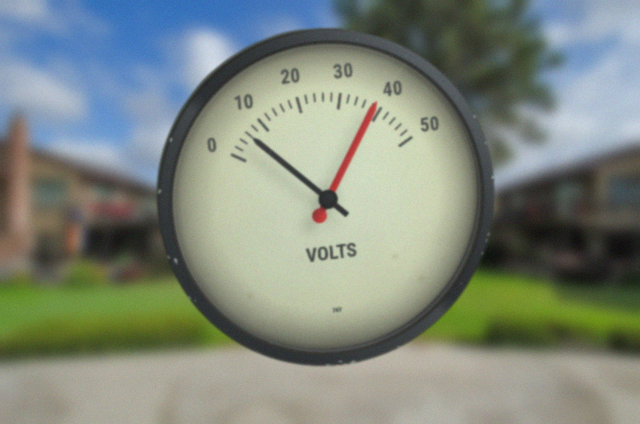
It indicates value=38 unit=V
